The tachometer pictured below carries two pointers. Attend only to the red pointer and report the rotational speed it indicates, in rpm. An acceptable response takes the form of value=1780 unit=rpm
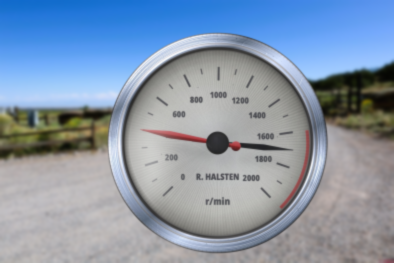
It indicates value=400 unit=rpm
